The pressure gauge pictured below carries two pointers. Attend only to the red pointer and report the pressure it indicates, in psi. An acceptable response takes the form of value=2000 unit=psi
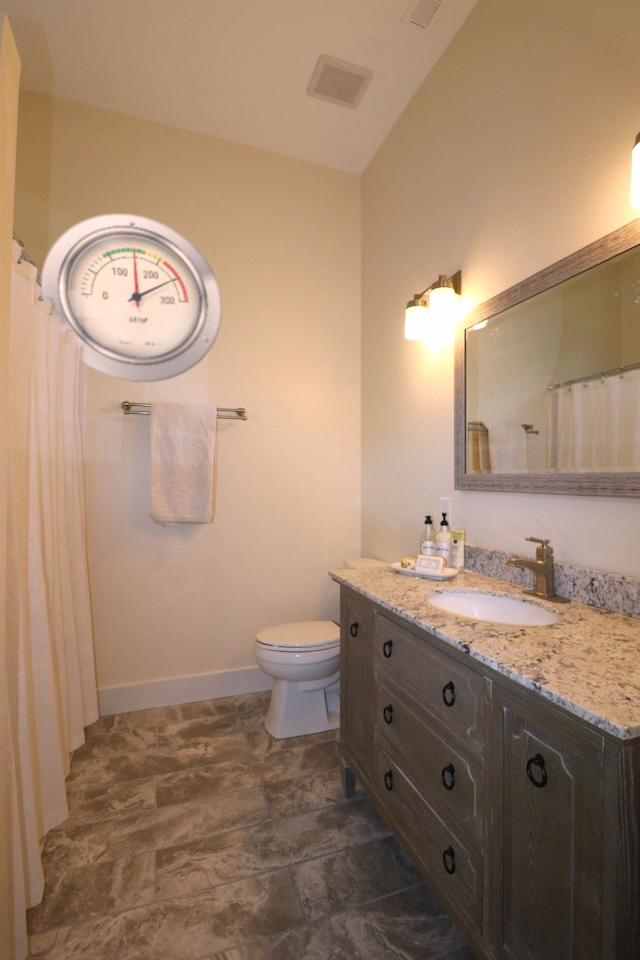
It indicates value=150 unit=psi
